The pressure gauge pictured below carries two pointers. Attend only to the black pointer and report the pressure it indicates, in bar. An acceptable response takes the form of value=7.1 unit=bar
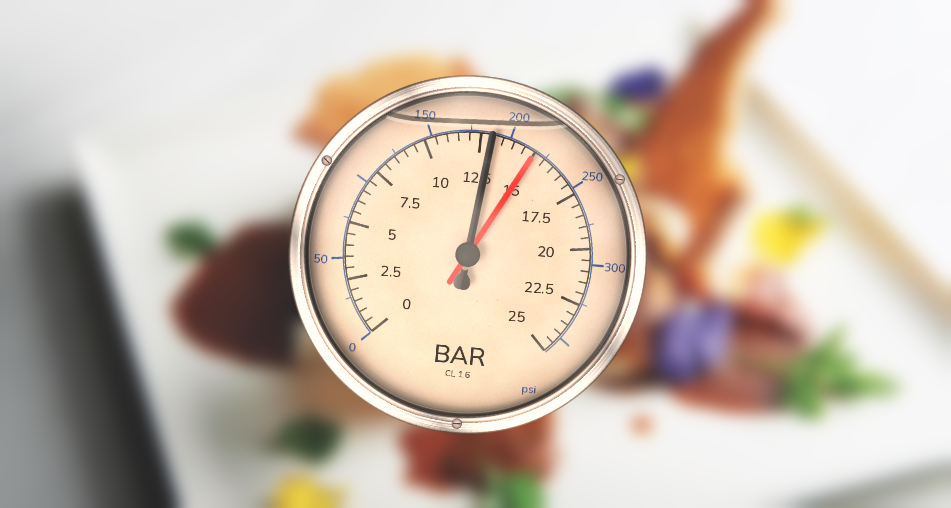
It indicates value=13 unit=bar
